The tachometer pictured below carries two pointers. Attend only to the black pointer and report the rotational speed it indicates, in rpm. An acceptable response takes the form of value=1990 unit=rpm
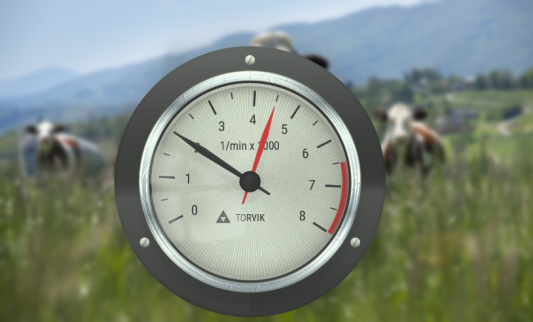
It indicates value=2000 unit=rpm
